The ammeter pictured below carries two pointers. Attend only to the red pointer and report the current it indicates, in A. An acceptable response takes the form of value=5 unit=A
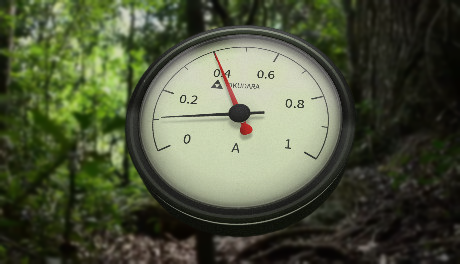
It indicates value=0.4 unit=A
